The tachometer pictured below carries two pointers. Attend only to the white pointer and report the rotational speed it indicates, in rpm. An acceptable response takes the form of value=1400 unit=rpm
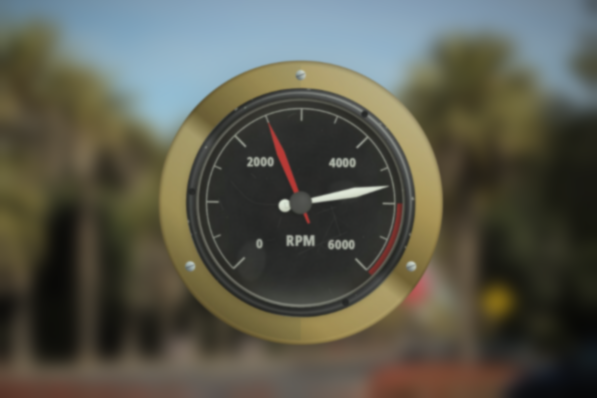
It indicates value=4750 unit=rpm
